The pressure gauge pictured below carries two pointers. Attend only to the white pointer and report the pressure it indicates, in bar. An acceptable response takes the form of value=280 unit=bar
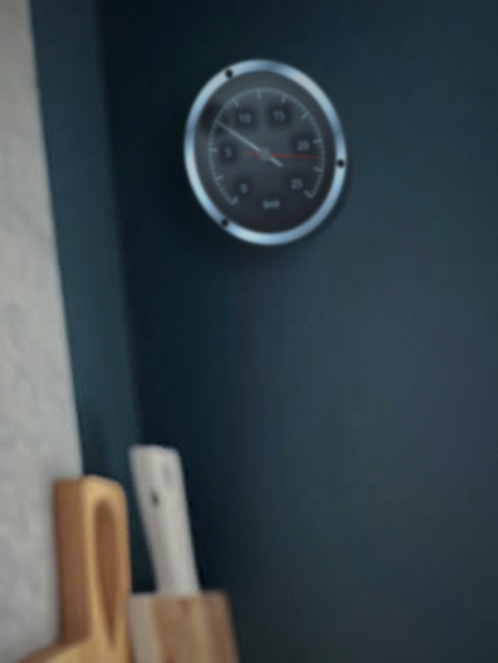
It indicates value=7.5 unit=bar
